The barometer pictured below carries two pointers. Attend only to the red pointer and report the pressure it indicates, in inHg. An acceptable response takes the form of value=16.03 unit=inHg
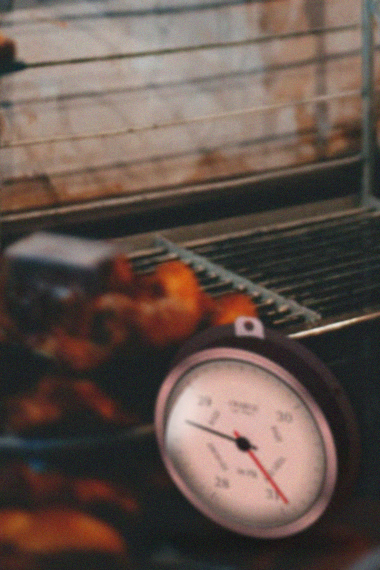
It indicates value=30.9 unit=inHg
